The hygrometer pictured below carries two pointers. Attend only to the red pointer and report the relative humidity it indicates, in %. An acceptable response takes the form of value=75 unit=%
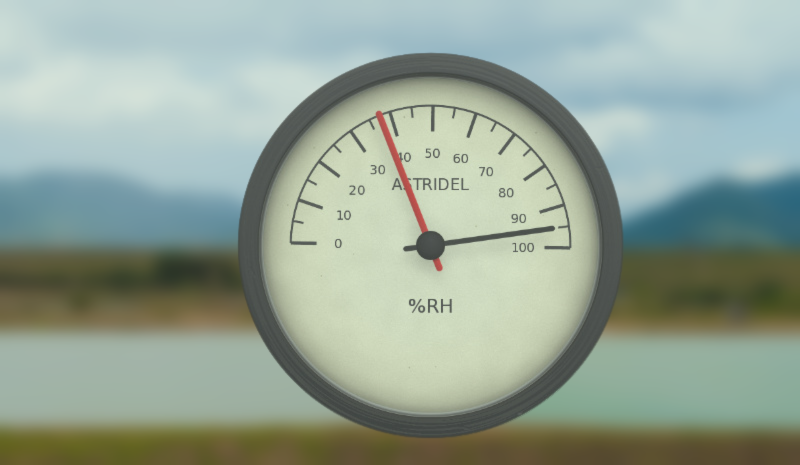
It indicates value=37.5 unit=%
